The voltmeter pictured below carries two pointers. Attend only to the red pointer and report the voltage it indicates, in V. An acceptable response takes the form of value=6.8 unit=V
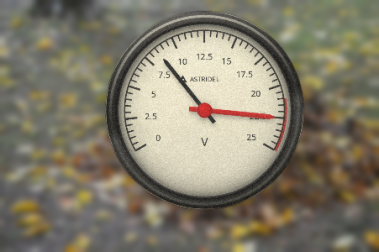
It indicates value=22.5 unit=V
